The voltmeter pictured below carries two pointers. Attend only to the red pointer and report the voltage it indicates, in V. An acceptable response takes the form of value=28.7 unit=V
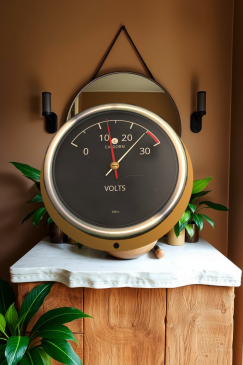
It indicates value=12.5 unit=V
